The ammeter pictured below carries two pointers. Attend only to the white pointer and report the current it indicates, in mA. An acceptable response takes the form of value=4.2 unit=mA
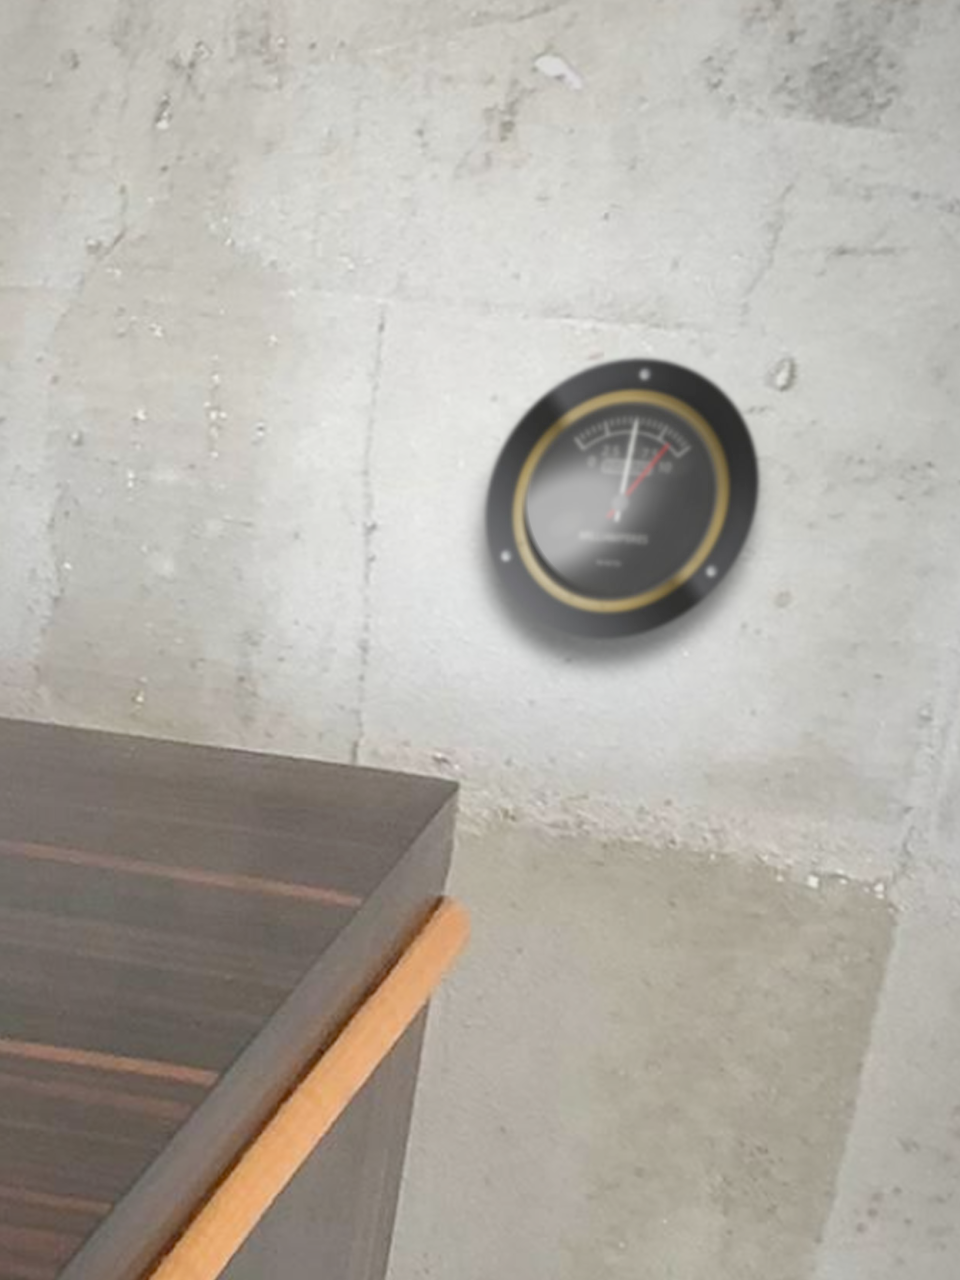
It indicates value=5 unit=mA
